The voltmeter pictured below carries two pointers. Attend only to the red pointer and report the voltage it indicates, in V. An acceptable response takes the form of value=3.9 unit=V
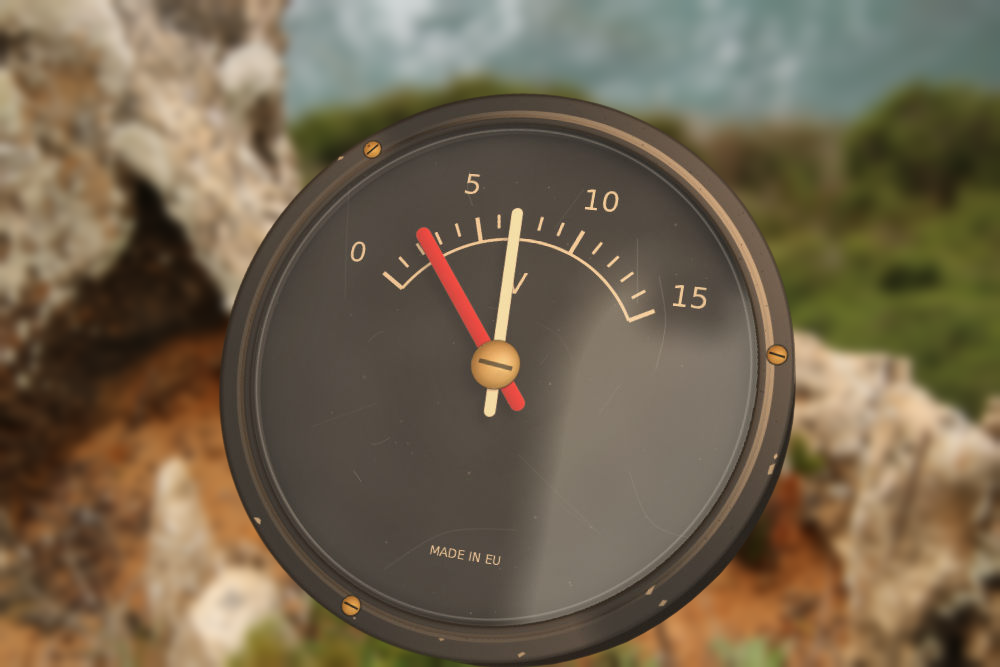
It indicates value=2.5 unit=V
